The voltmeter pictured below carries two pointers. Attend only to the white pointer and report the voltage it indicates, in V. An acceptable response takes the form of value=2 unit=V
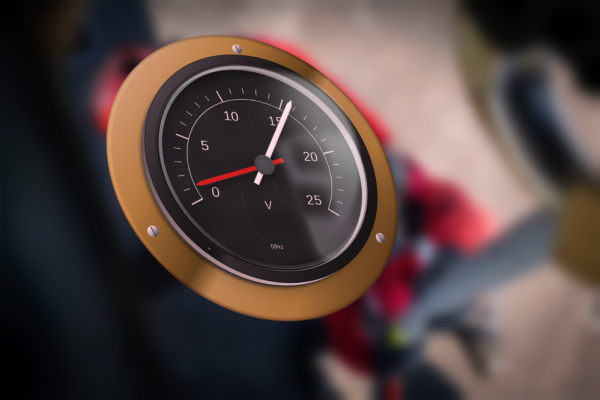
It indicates value=15.5 unit=V
